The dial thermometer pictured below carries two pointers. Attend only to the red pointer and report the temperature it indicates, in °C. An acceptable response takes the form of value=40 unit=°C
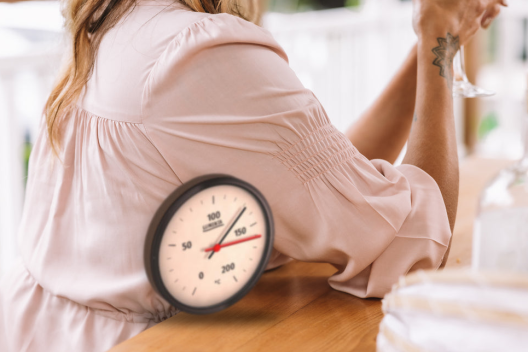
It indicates value=160 unit=°C
